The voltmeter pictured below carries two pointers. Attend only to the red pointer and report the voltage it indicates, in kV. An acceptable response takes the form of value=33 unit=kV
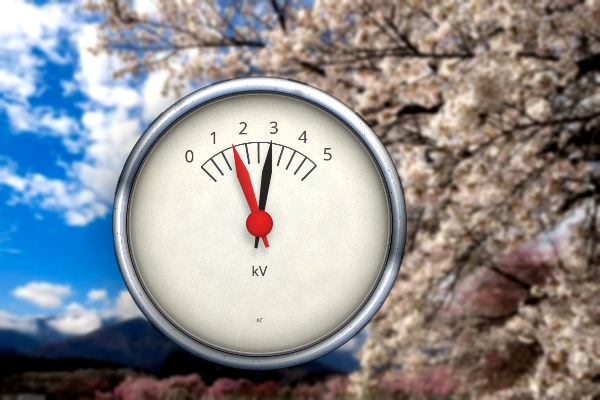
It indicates value=1.5 unit=kV
